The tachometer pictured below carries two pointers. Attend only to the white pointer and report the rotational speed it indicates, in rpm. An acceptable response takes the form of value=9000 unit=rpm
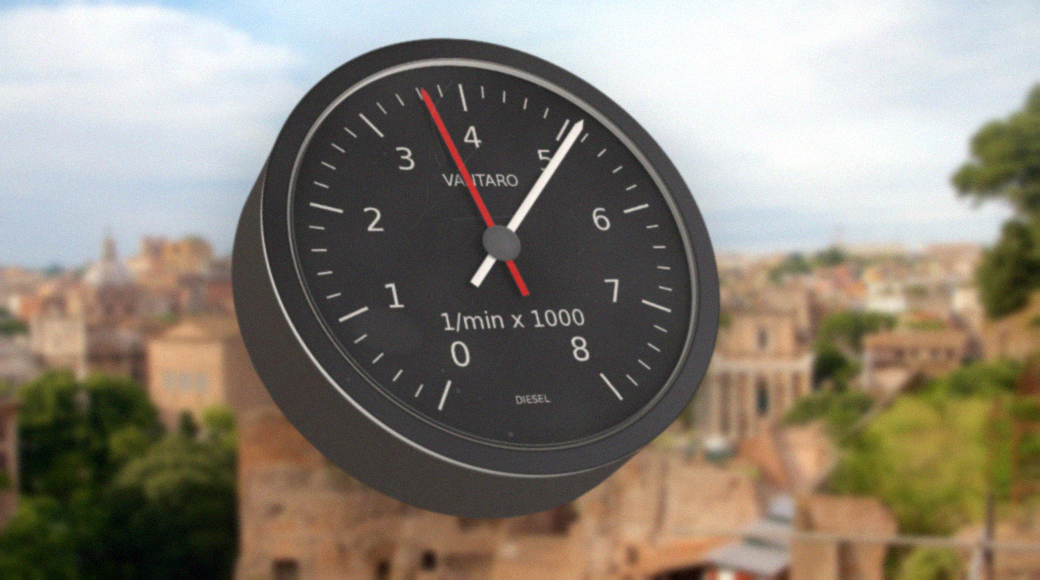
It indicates value=5100 unit=rpm
